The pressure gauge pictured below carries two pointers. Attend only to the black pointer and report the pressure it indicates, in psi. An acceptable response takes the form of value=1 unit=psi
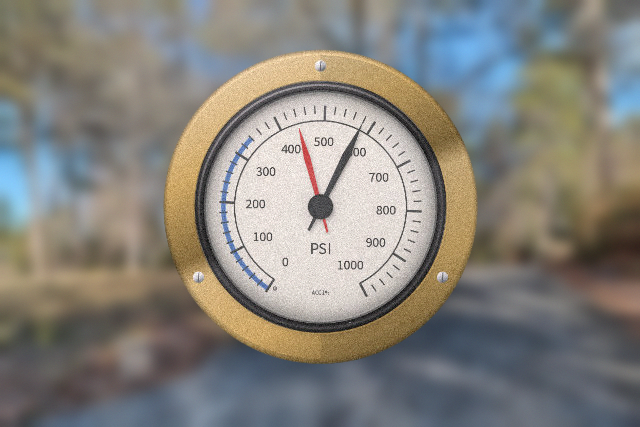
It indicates value=580 unit=psi
